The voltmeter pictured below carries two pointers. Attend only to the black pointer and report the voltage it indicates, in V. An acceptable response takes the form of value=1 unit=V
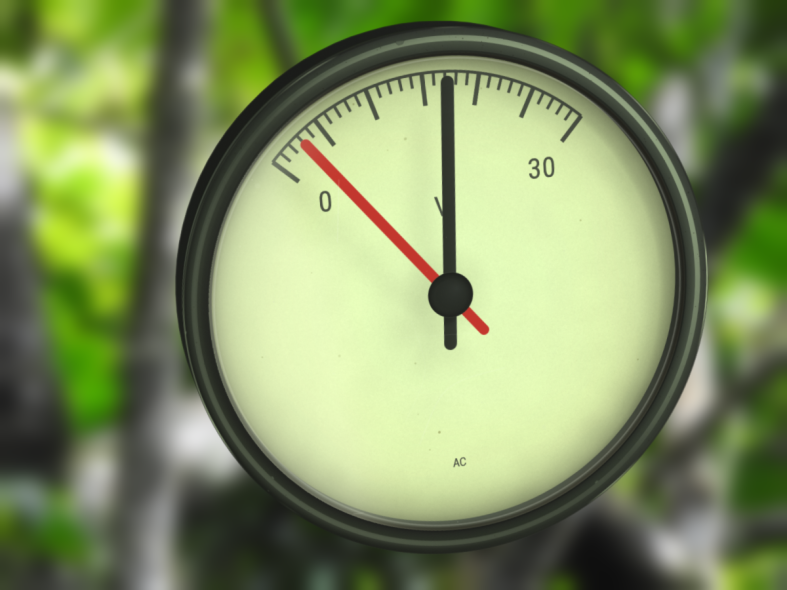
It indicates value=17 unit=V
